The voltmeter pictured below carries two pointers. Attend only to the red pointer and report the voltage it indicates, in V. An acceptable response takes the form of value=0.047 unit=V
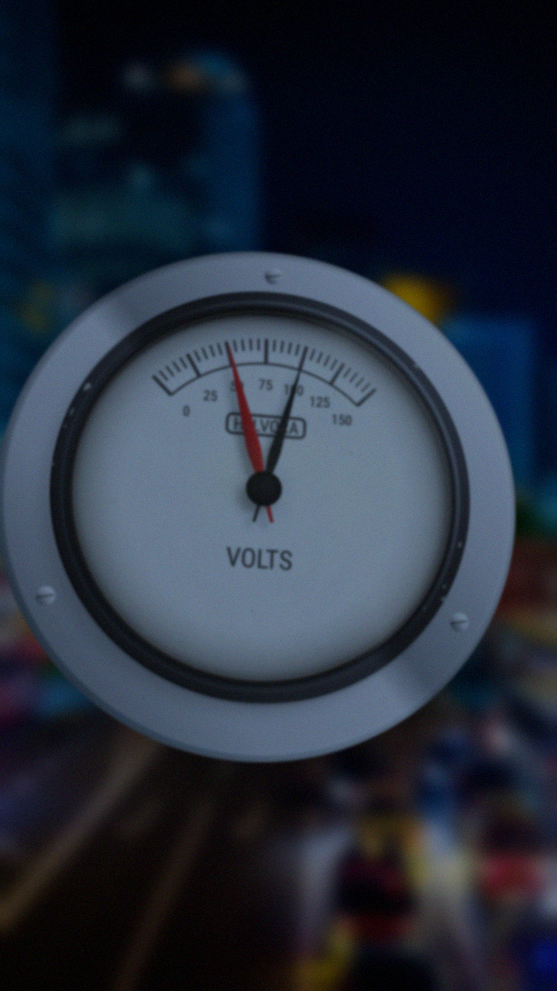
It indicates value=50 unit=V
